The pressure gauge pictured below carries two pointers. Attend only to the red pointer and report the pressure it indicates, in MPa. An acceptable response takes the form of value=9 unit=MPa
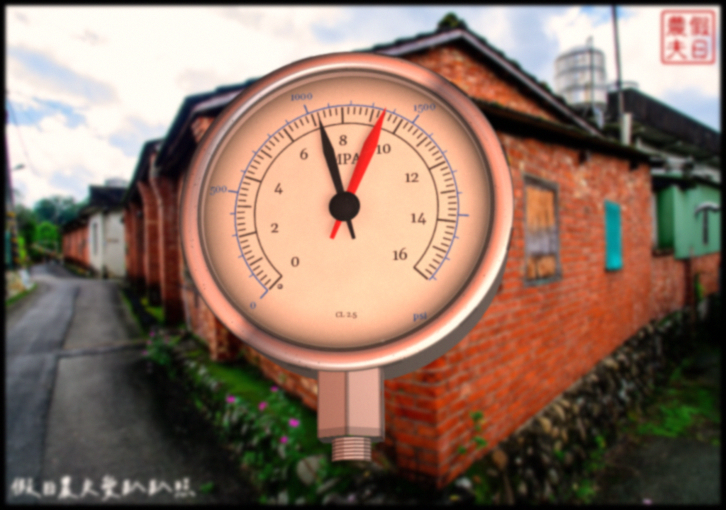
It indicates value=9.4 unit=MPa
